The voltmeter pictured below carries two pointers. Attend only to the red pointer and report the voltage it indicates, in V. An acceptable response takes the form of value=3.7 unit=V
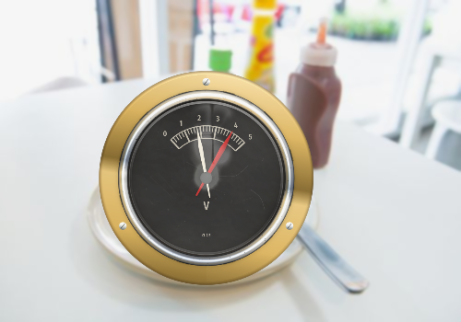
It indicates value=4 unit=V
